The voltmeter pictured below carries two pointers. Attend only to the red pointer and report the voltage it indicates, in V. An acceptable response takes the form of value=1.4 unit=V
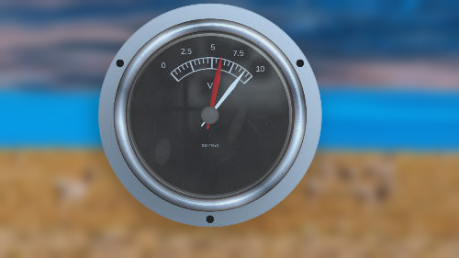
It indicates value=6 unit=V
